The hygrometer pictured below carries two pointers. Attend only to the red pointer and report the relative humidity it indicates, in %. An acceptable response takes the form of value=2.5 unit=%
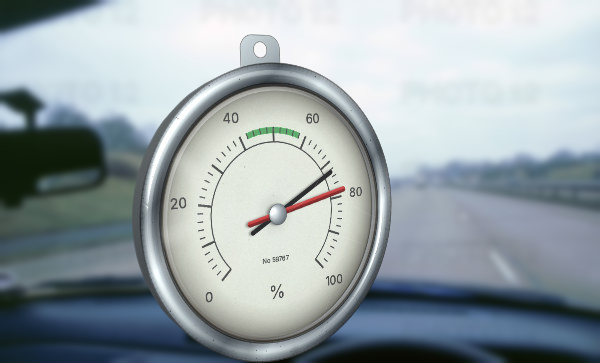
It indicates value=78 unit=%
